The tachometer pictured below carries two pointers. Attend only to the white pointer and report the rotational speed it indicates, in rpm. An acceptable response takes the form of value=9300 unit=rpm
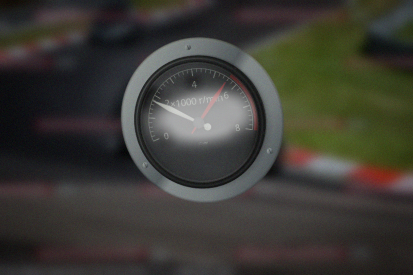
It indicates value=1800 unit=rpm
